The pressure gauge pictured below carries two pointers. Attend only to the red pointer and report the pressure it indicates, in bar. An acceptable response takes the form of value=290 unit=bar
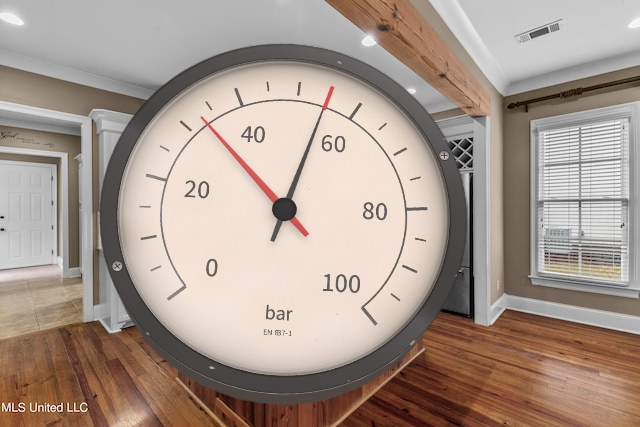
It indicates value=32.5 unit=bar
